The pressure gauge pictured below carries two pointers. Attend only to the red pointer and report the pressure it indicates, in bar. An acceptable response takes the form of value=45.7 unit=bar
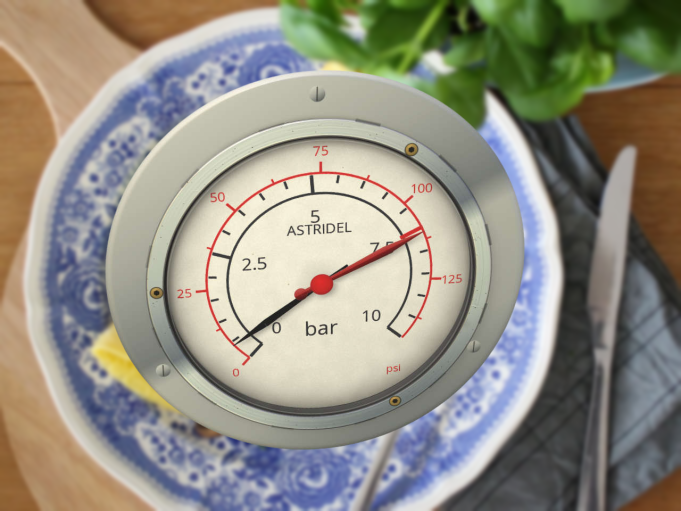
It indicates value=7.5 unit=bar
